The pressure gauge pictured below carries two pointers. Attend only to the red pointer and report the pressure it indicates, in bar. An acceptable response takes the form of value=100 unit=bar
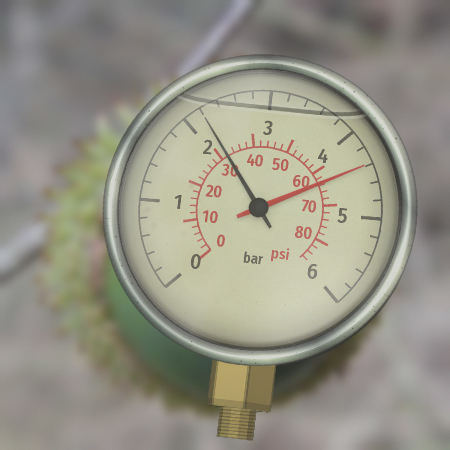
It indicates value=4.4 unit=bar
